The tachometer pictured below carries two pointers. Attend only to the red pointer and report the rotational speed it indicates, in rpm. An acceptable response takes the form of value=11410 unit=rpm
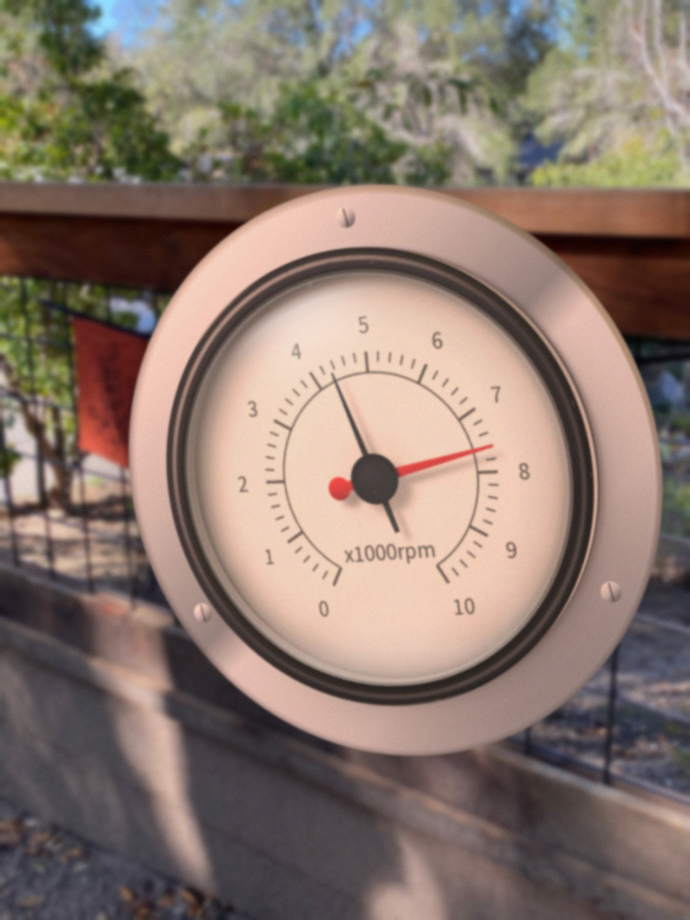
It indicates value=7600 unit=rpm
